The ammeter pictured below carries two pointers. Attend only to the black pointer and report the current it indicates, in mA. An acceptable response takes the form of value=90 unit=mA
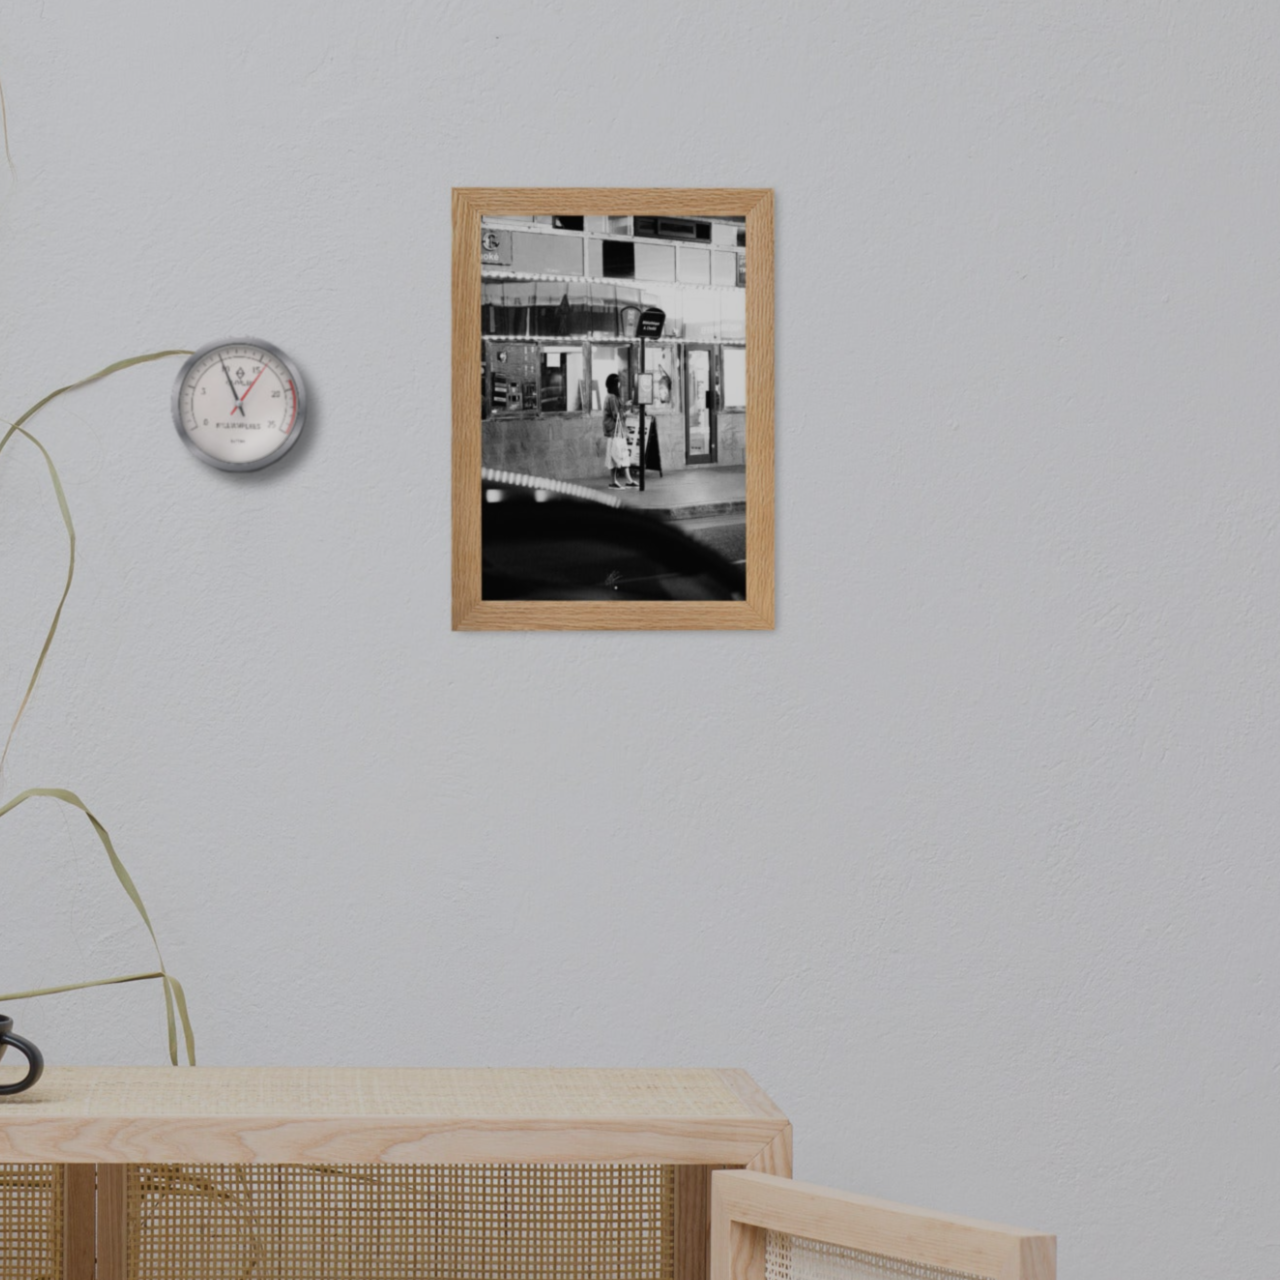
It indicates value=10 unit=mA
